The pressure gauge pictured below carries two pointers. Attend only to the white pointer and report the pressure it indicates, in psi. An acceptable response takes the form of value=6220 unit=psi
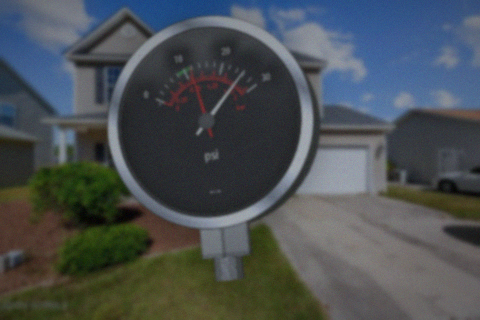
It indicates value=26 unit=psi
